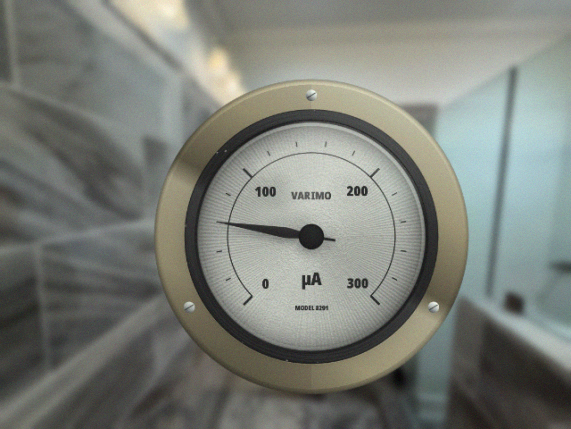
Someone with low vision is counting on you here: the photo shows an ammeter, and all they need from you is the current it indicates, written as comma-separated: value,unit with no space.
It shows 60,µA
